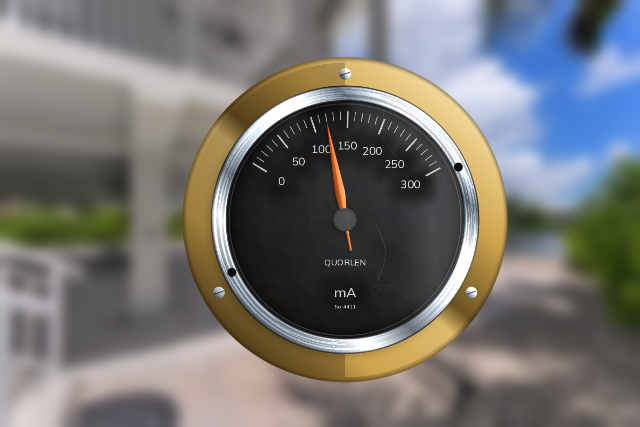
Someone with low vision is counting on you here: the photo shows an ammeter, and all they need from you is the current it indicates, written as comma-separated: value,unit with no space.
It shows 120,mA
